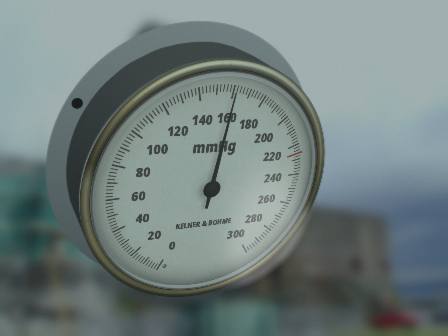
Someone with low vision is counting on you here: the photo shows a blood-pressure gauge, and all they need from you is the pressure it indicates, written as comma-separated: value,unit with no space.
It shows 160,mmHg
